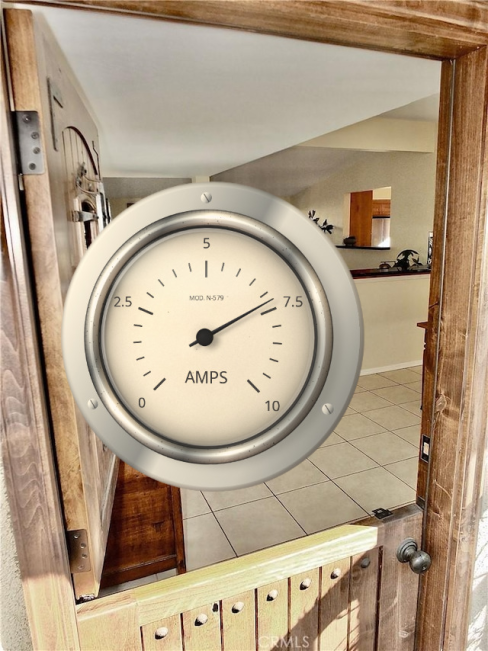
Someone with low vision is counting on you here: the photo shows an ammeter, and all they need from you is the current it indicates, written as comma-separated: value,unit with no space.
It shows 7.25,A
